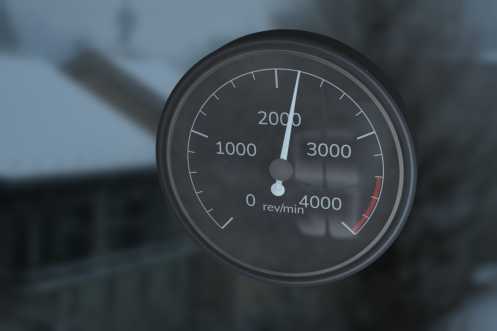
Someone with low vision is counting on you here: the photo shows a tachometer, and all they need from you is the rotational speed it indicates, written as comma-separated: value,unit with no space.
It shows 2200,rpm
